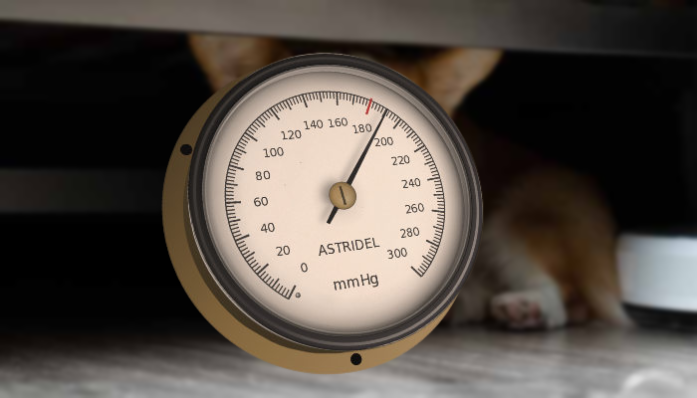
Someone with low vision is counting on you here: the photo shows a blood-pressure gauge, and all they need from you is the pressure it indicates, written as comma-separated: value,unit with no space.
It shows 190,mmHg
